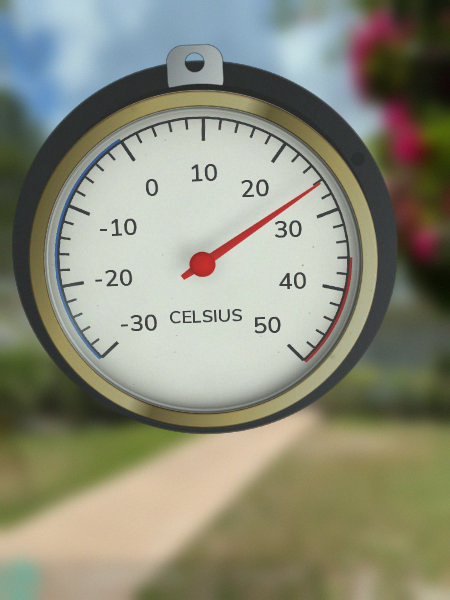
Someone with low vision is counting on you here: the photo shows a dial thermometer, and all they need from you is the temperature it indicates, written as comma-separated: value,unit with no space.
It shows 26,°C
